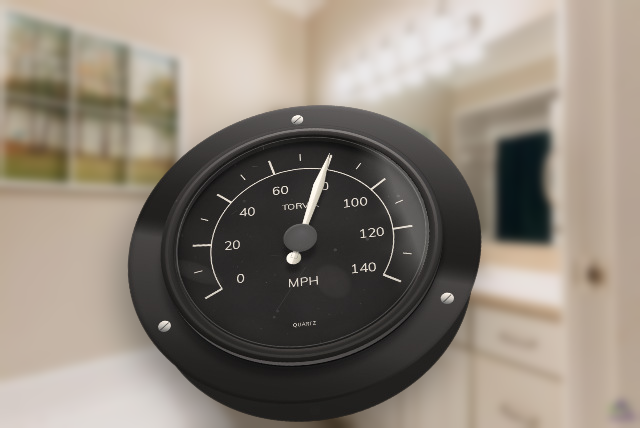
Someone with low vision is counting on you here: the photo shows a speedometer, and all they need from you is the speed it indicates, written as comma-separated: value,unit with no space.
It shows 80,mph
